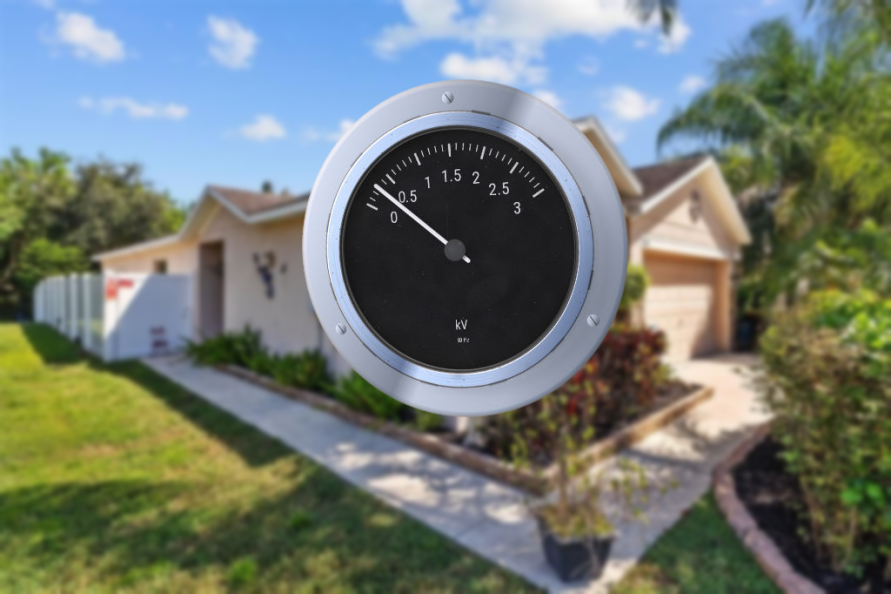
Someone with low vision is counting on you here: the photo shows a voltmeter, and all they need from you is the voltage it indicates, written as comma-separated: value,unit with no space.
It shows 0.3,kV
